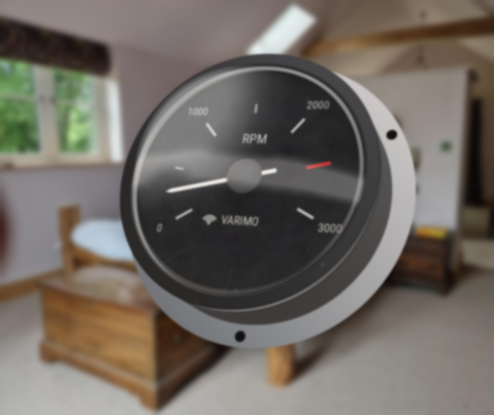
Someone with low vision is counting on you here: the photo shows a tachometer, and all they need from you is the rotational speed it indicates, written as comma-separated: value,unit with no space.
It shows 250,rpm
